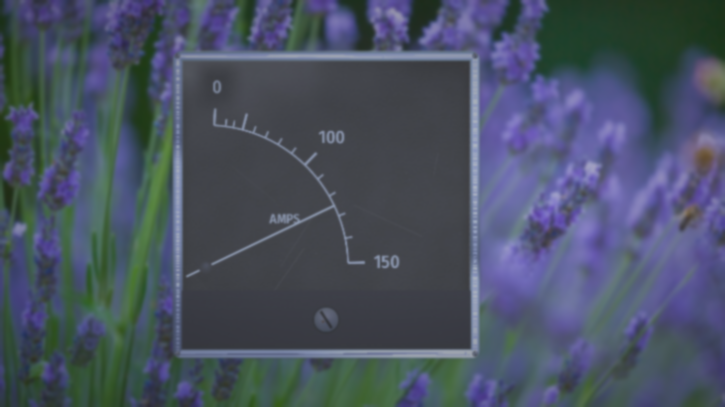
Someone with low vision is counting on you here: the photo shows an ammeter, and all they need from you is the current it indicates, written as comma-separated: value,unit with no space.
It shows 125,A
